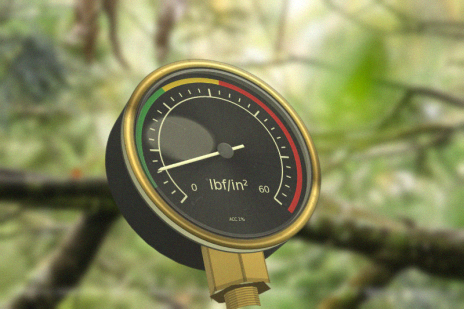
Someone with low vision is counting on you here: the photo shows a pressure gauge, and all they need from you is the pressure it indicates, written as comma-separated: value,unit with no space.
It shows 6,psi
